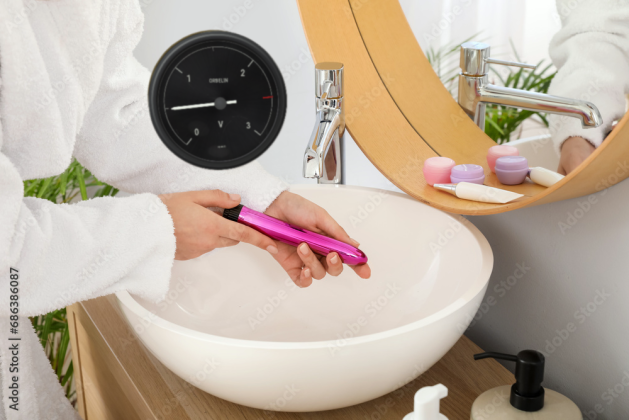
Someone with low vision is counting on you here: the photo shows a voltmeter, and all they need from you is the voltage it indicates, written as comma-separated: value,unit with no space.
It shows 0.5,V
